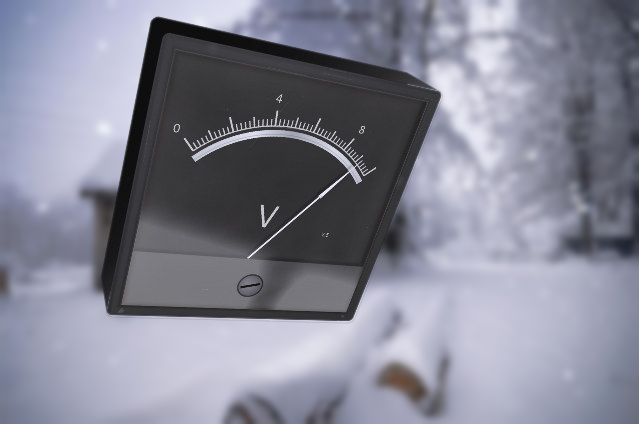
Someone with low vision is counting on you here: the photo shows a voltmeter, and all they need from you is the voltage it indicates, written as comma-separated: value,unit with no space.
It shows 9,V
